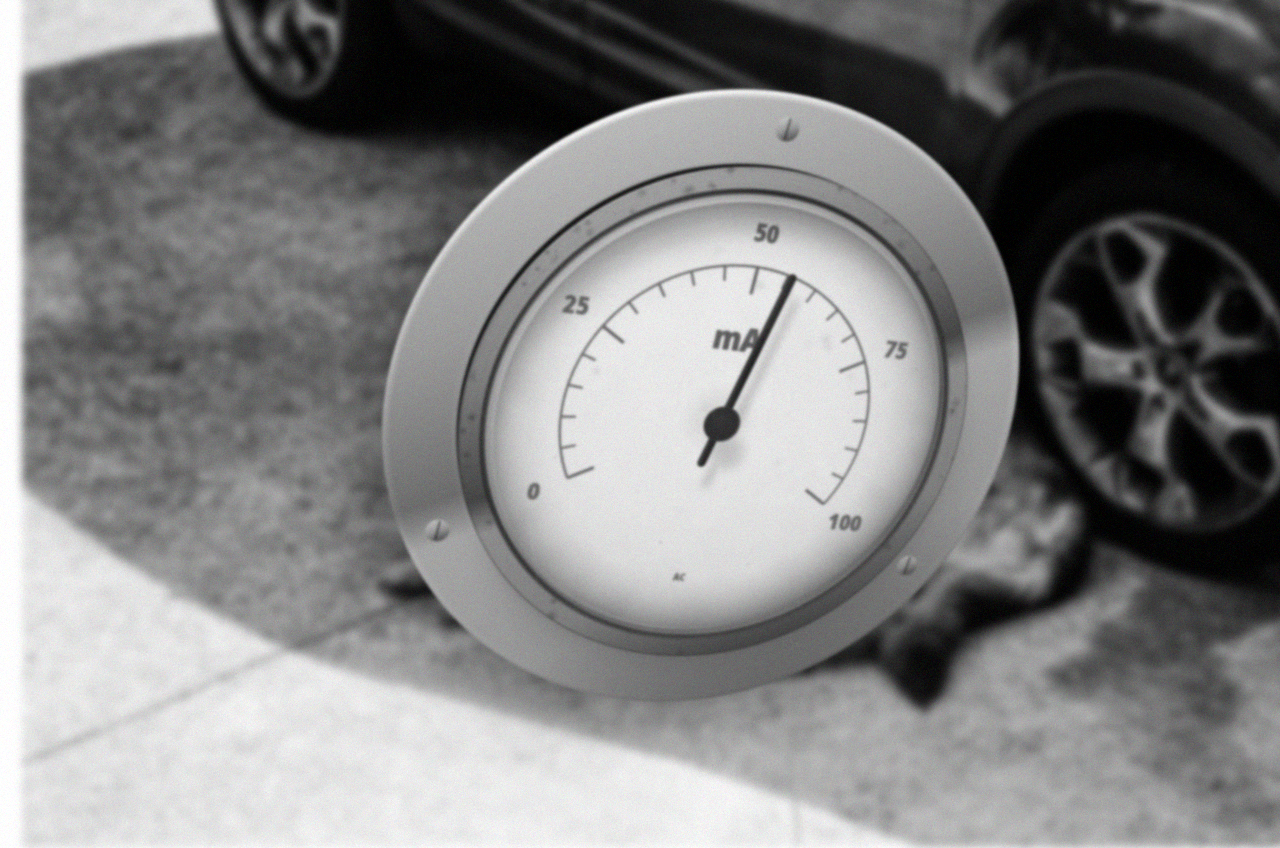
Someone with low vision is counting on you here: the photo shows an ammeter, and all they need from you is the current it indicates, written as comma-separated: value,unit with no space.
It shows 55,mA
